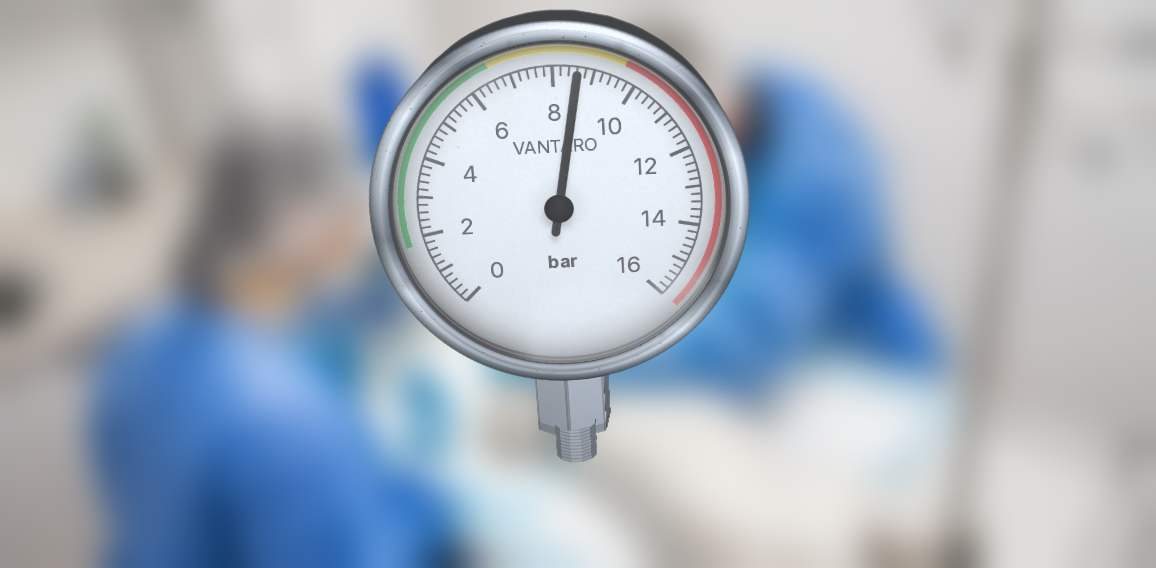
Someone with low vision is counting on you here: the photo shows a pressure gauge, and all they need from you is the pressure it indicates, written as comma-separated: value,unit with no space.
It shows 8.6,bar
